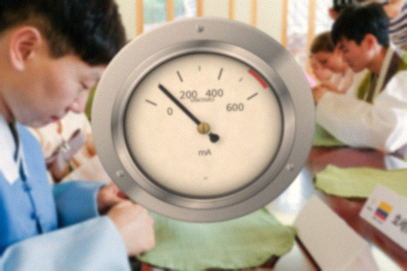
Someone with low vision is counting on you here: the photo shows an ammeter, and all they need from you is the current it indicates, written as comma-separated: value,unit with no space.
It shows 100,mA
